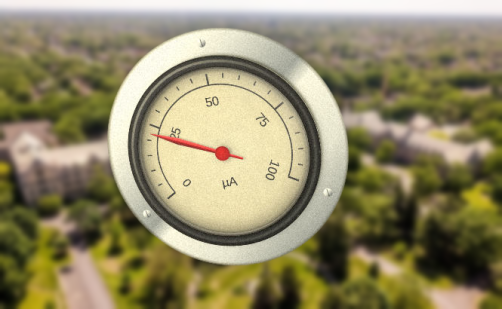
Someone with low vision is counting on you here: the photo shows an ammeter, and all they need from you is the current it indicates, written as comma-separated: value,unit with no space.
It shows 22.5,µA
